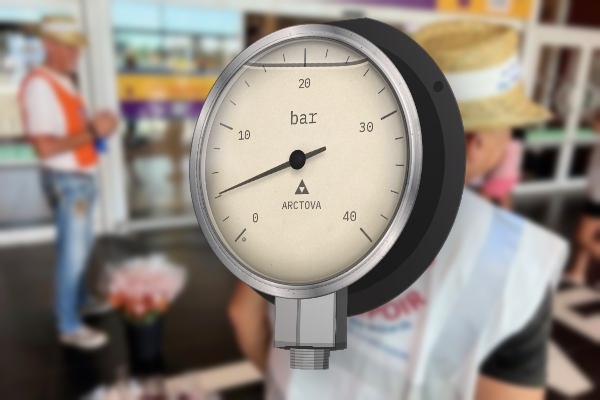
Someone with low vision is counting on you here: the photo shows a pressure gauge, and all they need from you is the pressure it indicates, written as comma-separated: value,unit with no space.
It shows 4,bar
